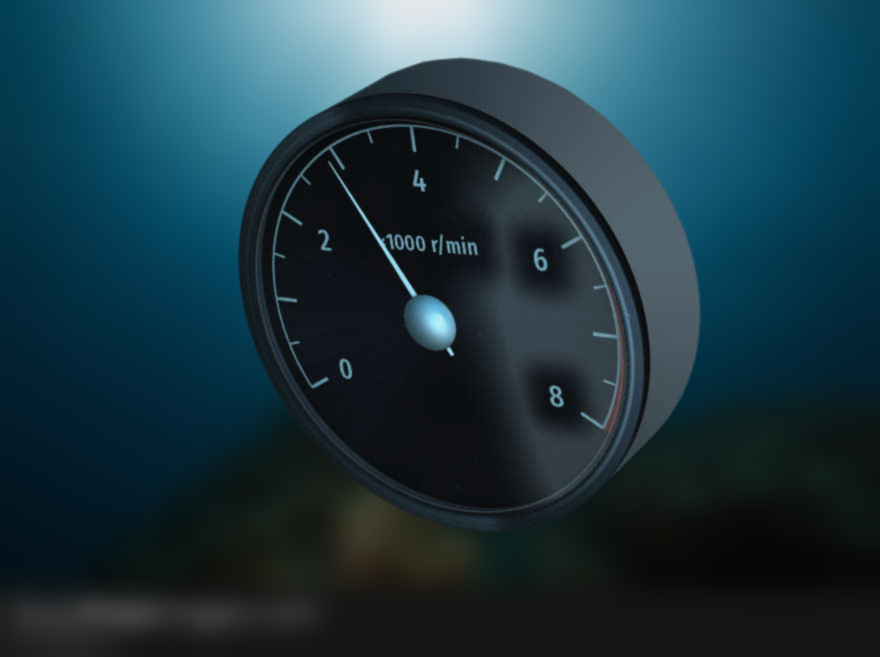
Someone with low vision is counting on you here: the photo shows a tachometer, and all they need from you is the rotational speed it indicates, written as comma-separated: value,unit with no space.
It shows 3000,rpm
